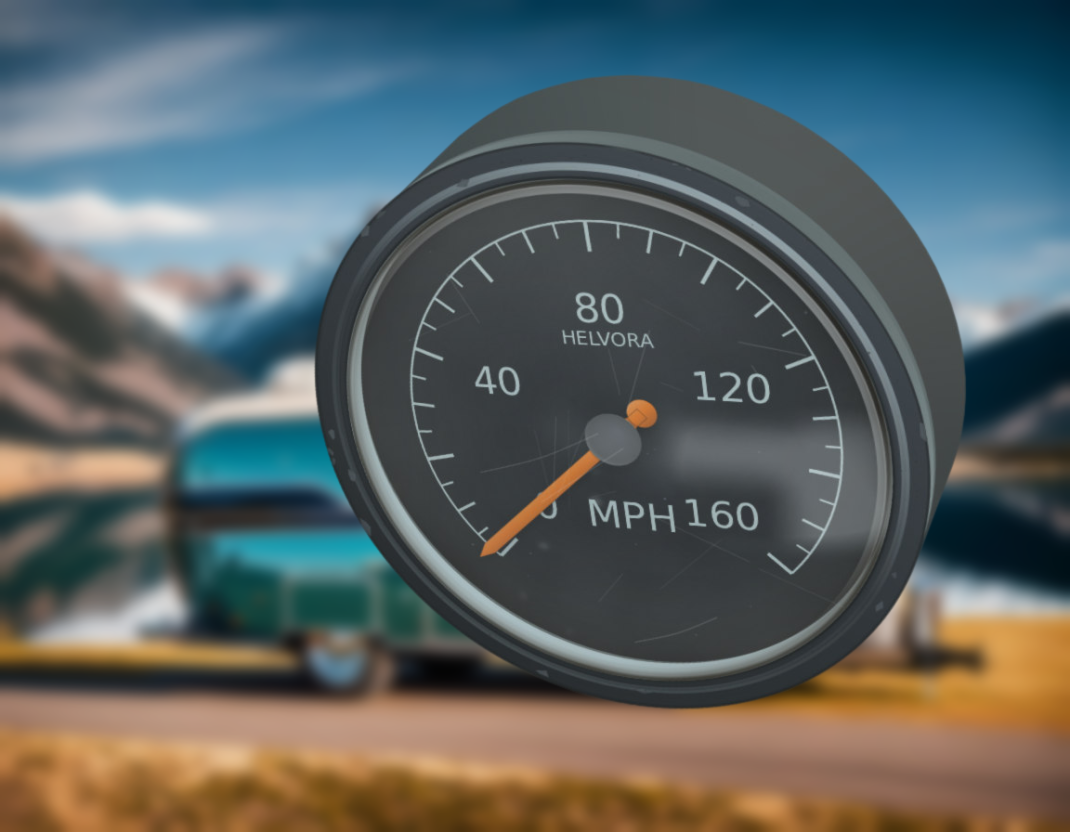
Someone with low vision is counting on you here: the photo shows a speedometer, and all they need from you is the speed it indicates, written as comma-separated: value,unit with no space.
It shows 2.5,mph
